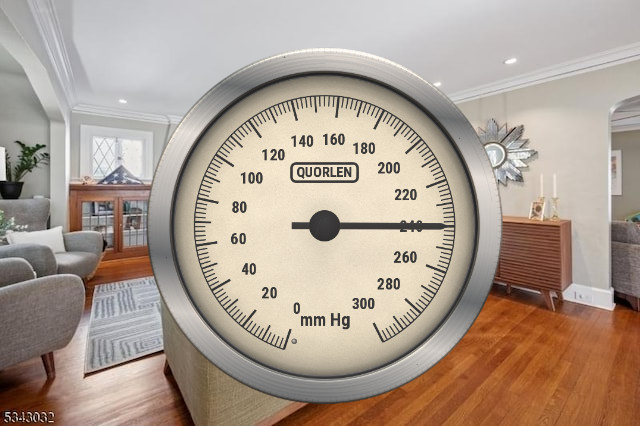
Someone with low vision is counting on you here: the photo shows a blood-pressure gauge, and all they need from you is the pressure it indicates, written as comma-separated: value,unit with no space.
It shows 240,mmHg
